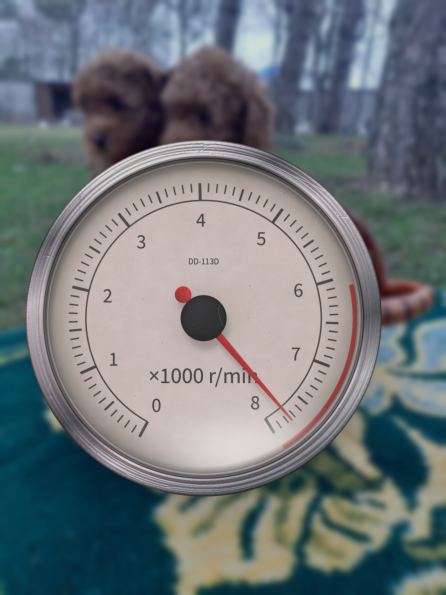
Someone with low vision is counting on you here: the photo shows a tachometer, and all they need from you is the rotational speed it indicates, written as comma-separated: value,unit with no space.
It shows 7750,rpm
